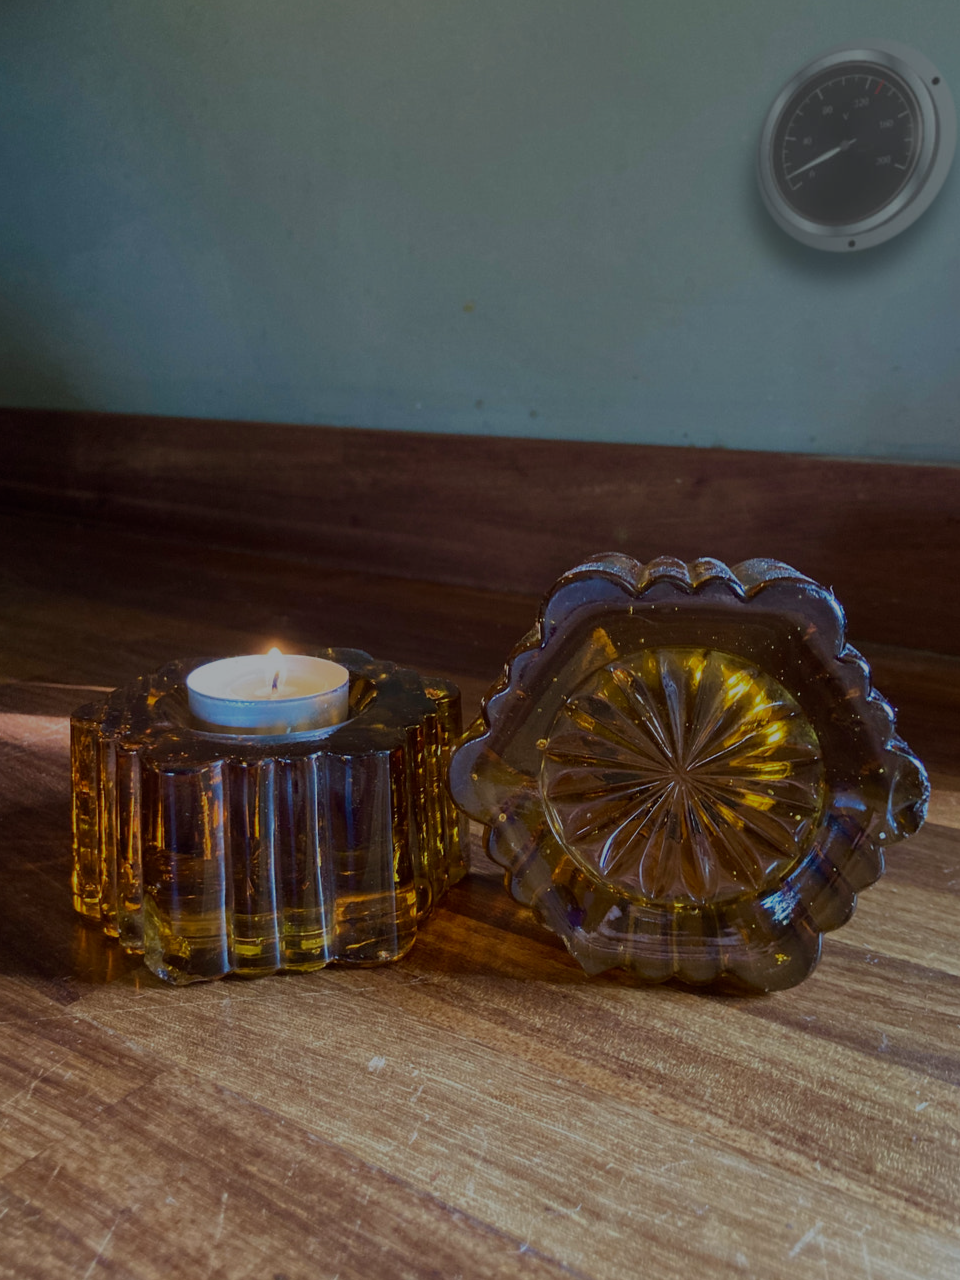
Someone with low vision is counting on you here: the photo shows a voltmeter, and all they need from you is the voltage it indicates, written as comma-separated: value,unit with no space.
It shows 10,V
